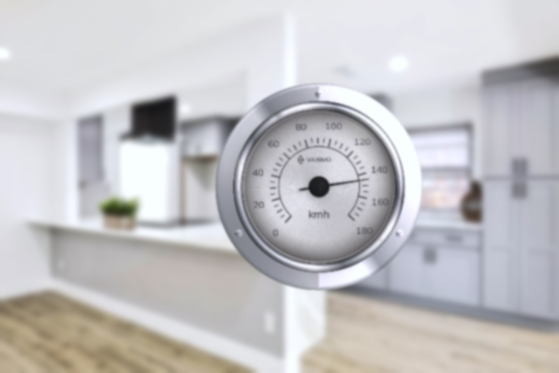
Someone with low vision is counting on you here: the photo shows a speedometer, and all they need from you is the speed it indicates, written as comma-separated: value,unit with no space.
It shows 145,km/h
